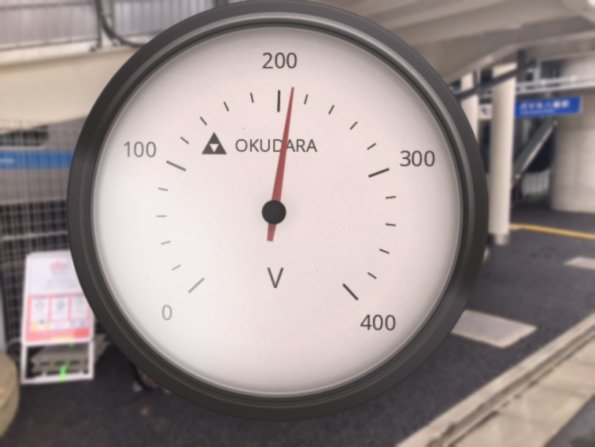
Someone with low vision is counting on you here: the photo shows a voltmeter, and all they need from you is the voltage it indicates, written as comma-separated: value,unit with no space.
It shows 210,V
